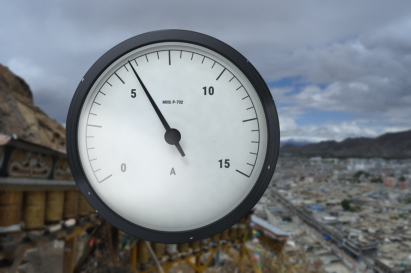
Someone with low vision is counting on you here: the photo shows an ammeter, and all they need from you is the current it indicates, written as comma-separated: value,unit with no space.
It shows 5.75,A
